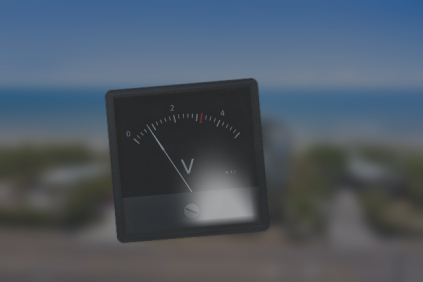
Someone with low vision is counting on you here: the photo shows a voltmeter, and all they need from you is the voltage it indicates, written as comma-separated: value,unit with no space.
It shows 0.8,V
